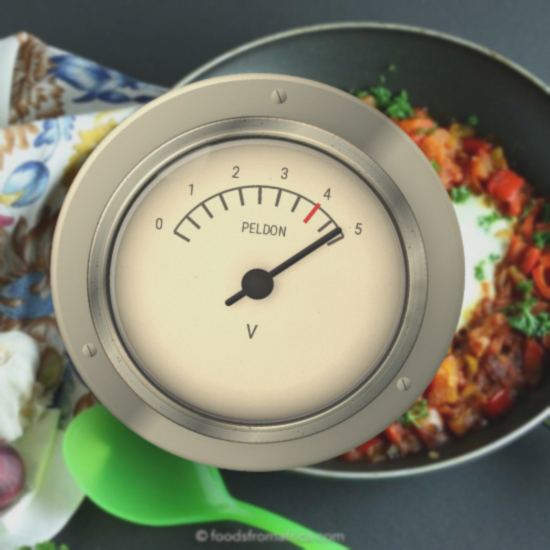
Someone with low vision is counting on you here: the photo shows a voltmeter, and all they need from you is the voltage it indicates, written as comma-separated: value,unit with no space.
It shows 4.75,V
